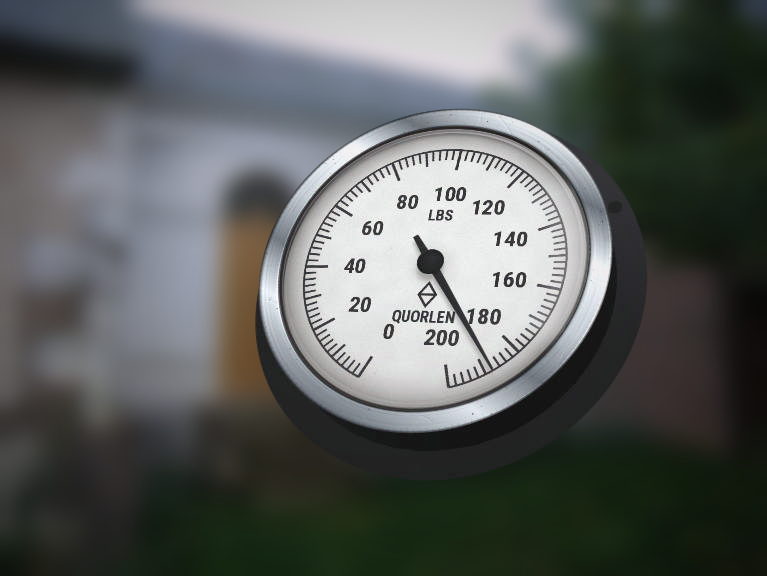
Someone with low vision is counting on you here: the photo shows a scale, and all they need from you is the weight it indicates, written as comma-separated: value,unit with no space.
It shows 188,lb
